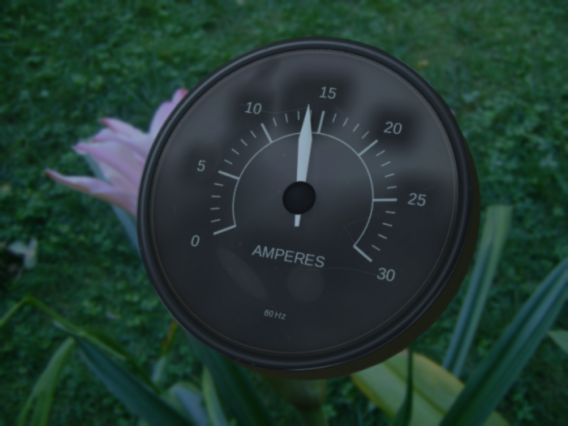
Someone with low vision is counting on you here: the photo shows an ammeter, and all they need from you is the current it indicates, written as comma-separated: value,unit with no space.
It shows 14,A
